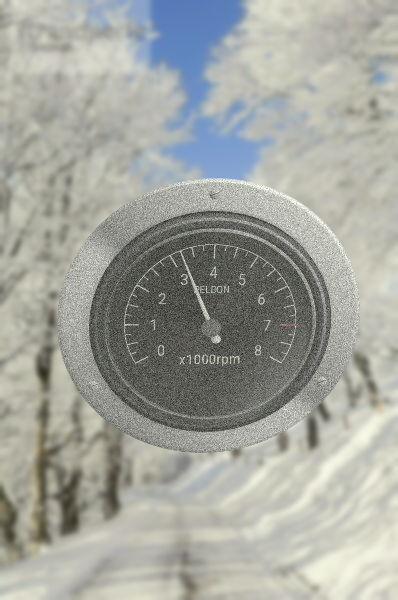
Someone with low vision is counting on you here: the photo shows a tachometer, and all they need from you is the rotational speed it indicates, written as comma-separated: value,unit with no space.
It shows 3250,rpm
